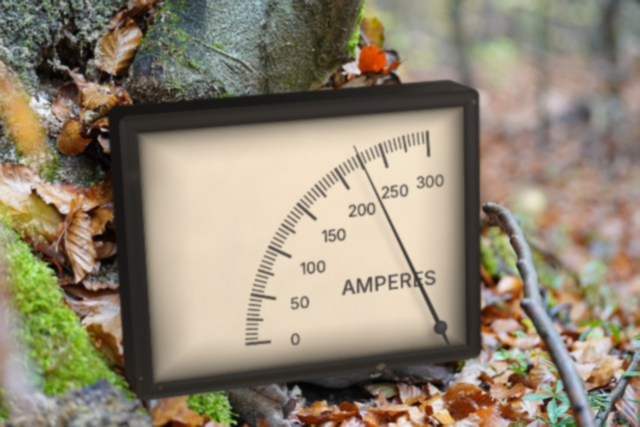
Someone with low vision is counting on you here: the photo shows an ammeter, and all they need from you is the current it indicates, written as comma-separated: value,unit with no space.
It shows 225,A
